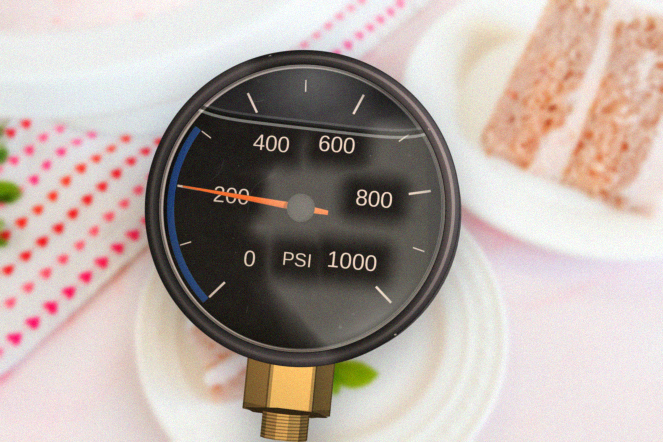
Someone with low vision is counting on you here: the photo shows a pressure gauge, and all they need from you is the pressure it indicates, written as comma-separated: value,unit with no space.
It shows 200,psi
